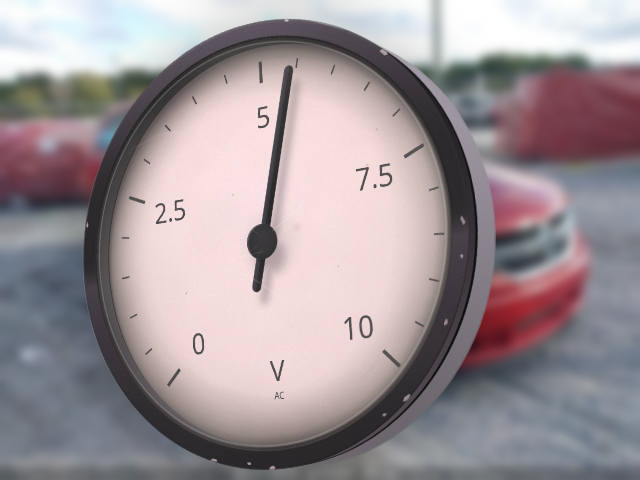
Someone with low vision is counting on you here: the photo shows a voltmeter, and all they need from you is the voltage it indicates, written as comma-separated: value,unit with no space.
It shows 5.5,V
